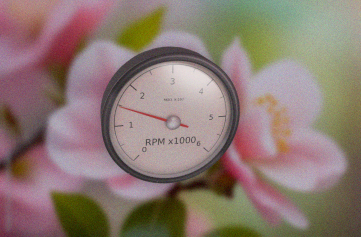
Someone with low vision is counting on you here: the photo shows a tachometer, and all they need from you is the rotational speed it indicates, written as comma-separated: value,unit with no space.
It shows 1500,rpm
